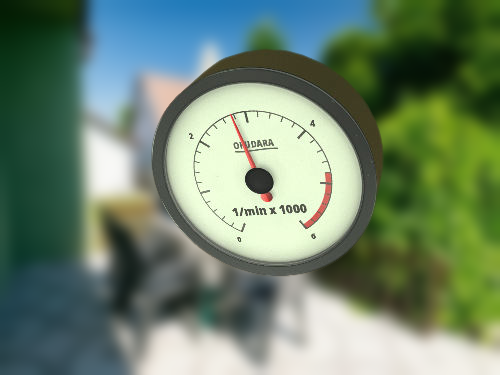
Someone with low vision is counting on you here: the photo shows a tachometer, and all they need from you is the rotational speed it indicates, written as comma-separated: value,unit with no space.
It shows 2800,rpm
